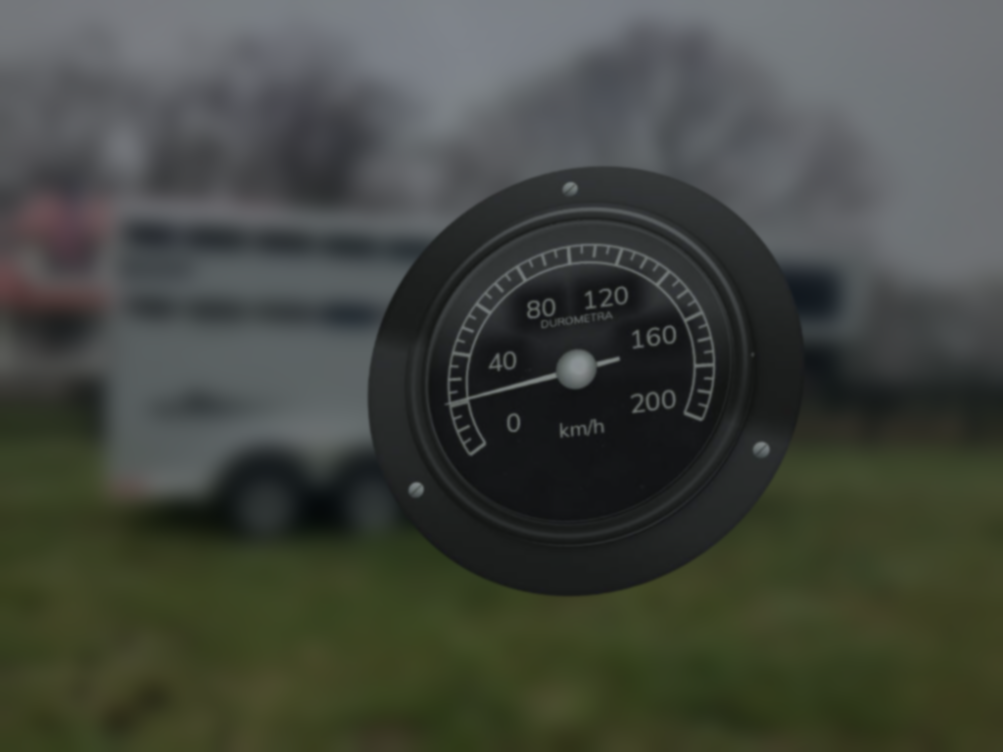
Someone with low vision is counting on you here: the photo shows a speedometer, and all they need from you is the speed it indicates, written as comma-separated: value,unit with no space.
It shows 20,km/h
